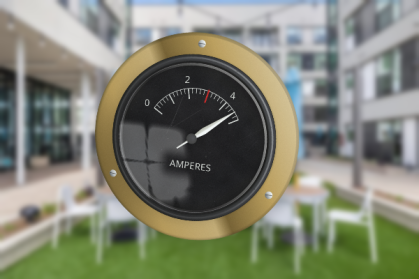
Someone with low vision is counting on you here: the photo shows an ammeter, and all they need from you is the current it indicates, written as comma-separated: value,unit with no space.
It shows 4.6,A
